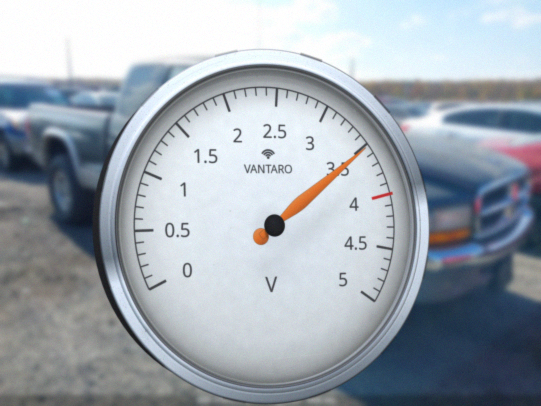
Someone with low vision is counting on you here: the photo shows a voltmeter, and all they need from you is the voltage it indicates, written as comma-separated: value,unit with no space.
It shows 3.5,V
